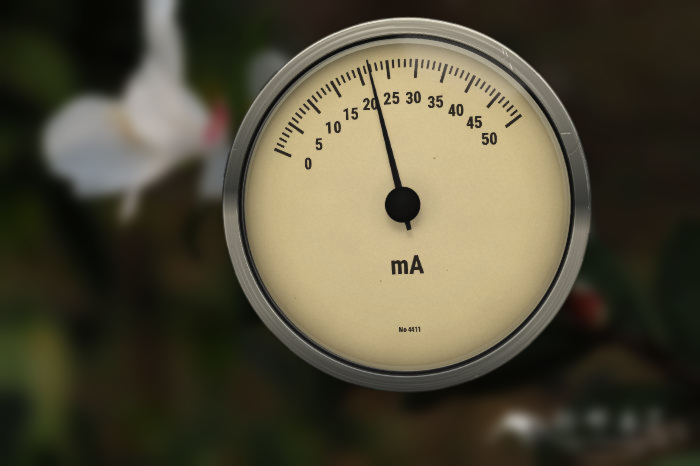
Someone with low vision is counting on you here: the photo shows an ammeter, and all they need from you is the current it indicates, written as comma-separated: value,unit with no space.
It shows 22,mA
